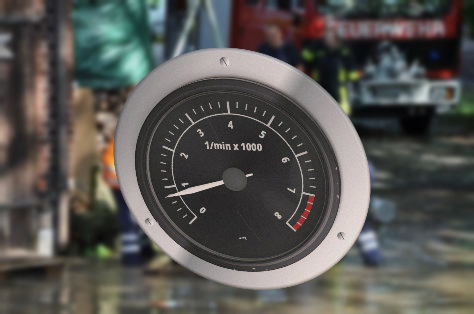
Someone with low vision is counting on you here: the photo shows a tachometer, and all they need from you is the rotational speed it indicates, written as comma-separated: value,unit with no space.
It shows 800,rpm
